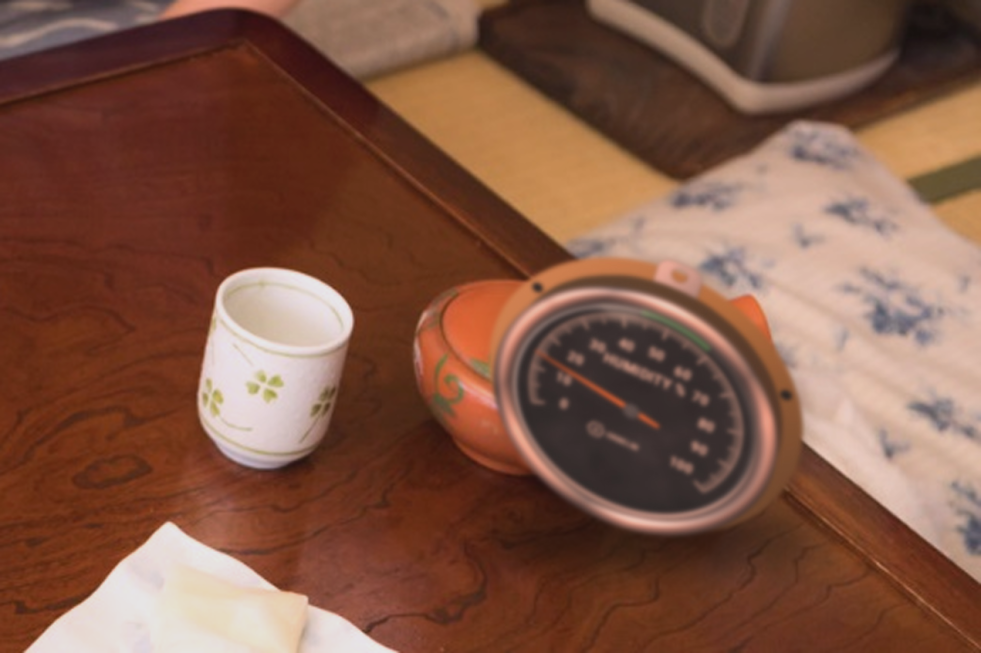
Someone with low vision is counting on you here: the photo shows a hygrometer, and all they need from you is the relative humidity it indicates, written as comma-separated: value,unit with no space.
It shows 15,%
